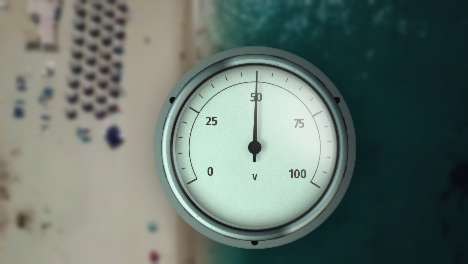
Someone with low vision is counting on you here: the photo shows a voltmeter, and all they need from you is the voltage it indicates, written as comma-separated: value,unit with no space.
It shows 50,V
